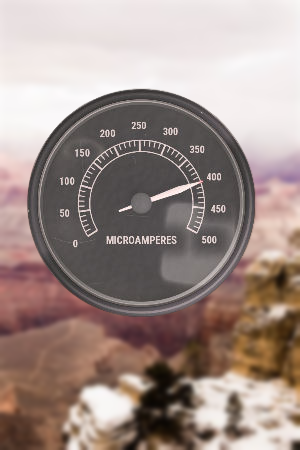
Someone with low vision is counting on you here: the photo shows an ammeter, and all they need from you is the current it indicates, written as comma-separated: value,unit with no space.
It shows 400,µA
